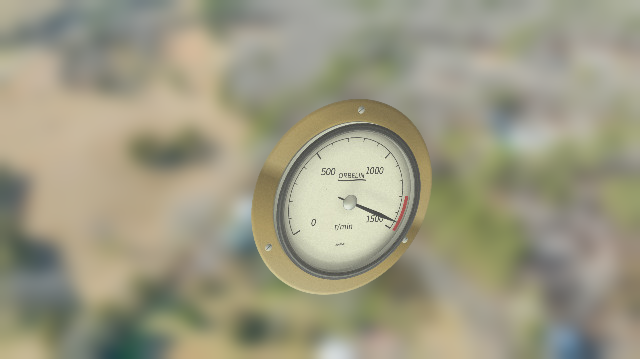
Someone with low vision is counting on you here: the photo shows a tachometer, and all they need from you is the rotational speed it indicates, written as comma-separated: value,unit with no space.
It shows 1450,rpm
